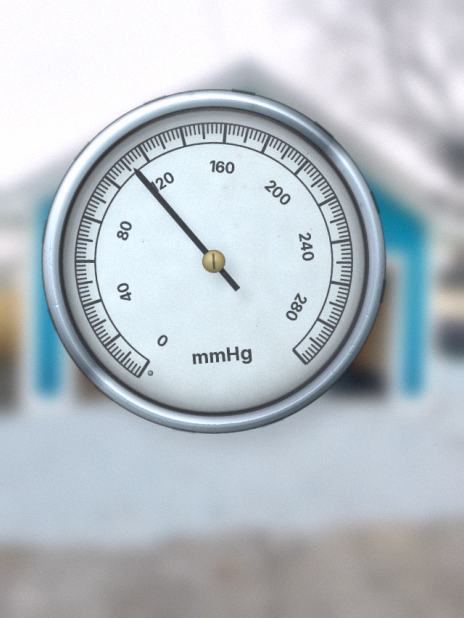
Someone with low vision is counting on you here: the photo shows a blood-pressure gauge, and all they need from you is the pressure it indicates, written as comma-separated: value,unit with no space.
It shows 112,mmHg
